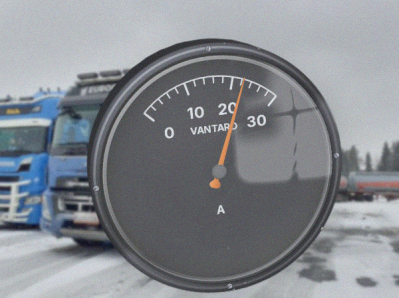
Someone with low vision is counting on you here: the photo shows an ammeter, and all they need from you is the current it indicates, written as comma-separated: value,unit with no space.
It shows 22,A
